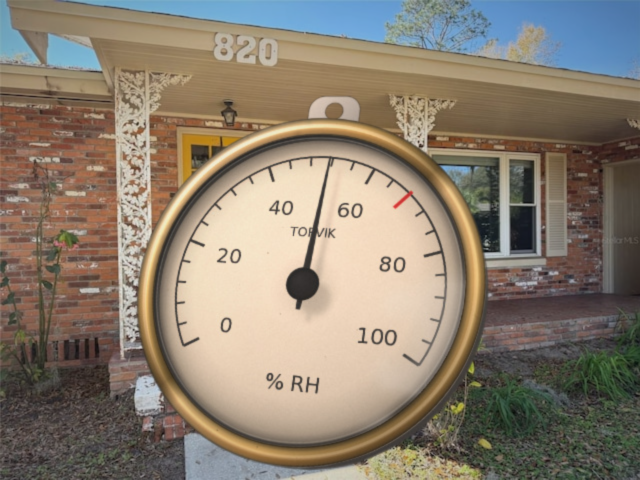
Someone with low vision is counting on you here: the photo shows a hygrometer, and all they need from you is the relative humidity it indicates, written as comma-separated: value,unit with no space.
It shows 52,%
